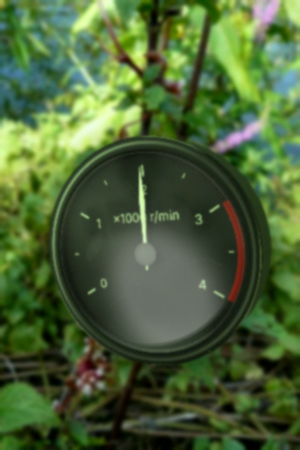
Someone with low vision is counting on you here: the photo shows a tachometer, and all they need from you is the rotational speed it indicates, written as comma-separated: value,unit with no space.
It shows 2000,rpm
